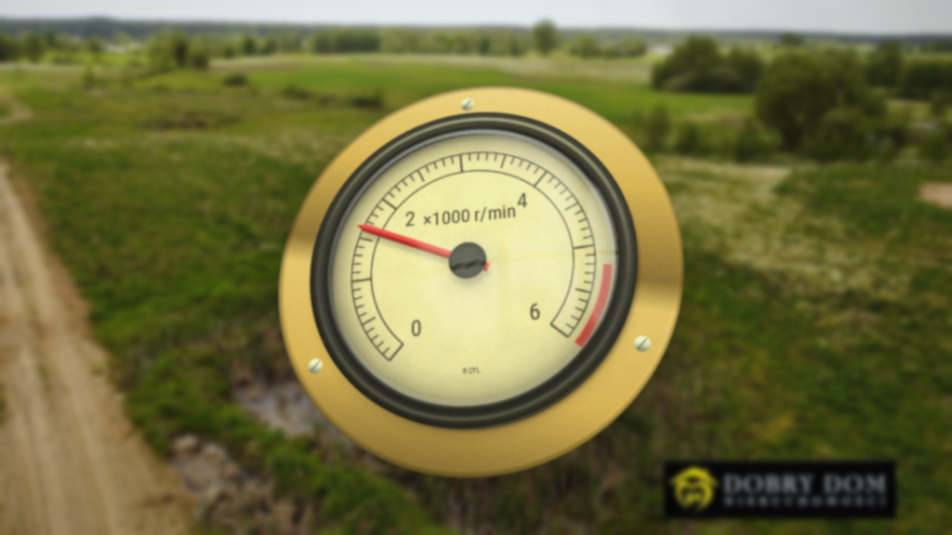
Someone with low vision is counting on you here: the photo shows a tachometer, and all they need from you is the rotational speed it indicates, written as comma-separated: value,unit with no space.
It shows 1600,rpm
